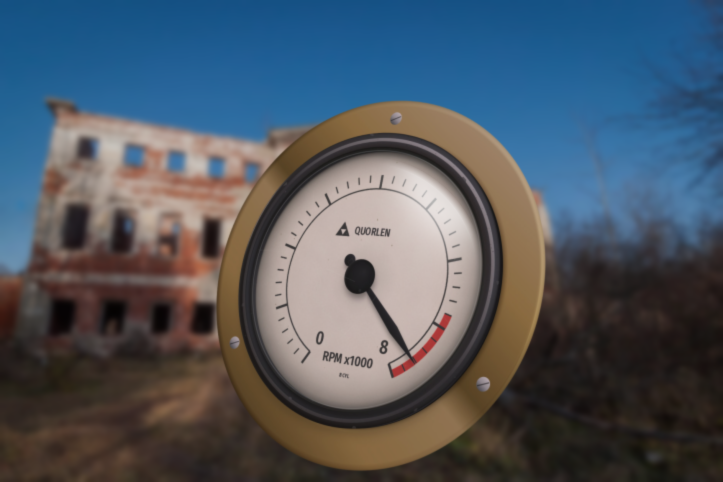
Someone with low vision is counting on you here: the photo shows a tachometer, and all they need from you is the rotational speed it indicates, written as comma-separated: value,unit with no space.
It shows 7600,rpm
